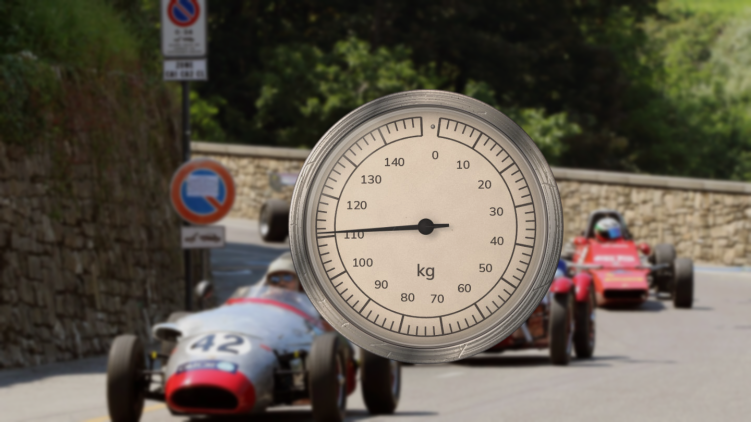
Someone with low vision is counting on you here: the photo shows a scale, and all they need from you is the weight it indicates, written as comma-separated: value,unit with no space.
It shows 111,kg
